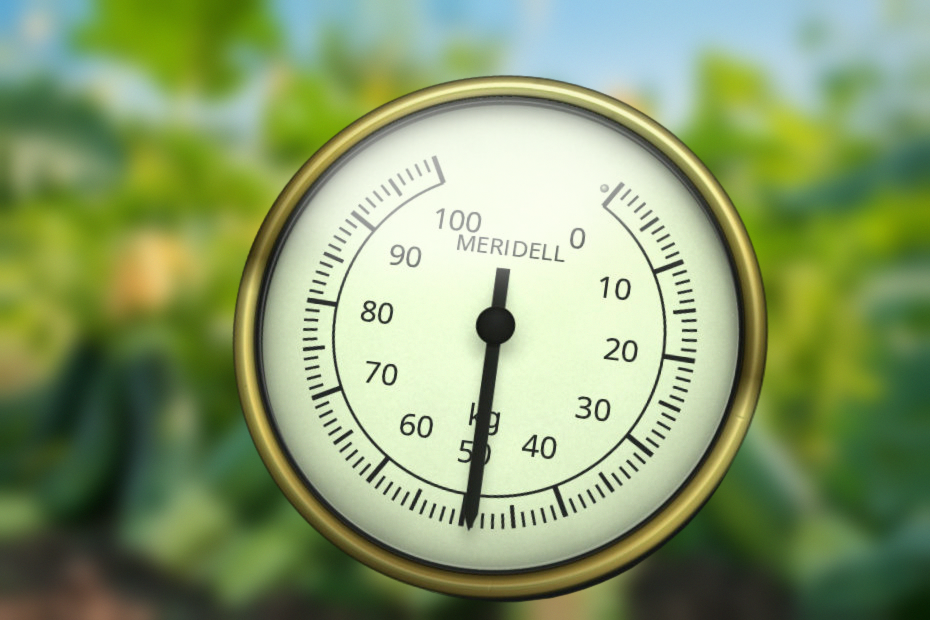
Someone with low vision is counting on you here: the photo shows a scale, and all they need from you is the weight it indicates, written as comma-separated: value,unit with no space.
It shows 49,kg
